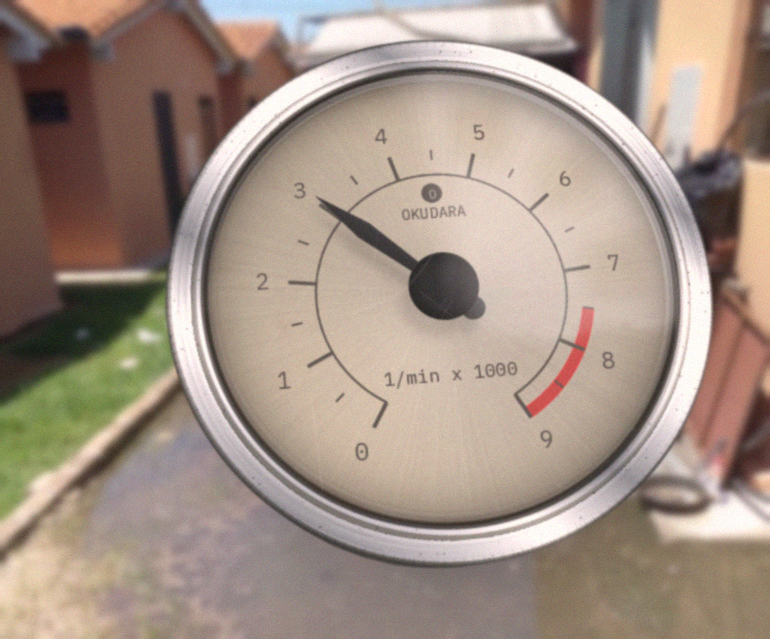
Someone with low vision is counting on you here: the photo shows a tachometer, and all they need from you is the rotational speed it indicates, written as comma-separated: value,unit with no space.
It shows 3000,rpm
